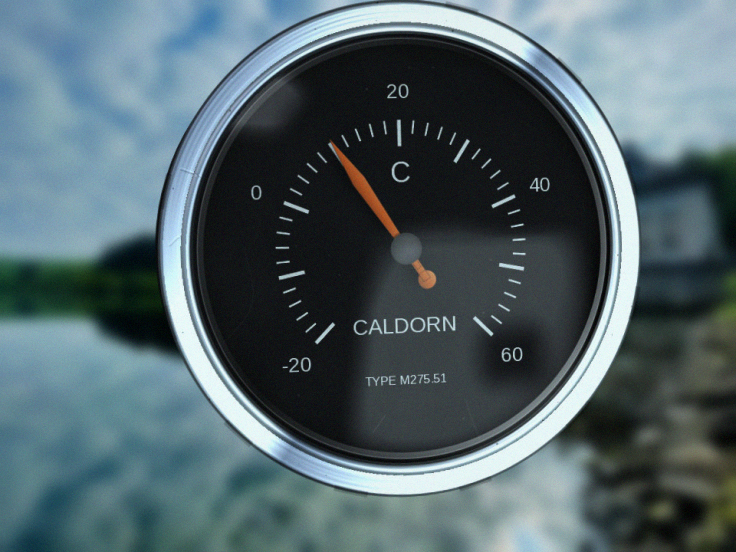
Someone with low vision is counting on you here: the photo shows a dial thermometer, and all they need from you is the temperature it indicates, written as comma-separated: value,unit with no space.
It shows 10,°C
